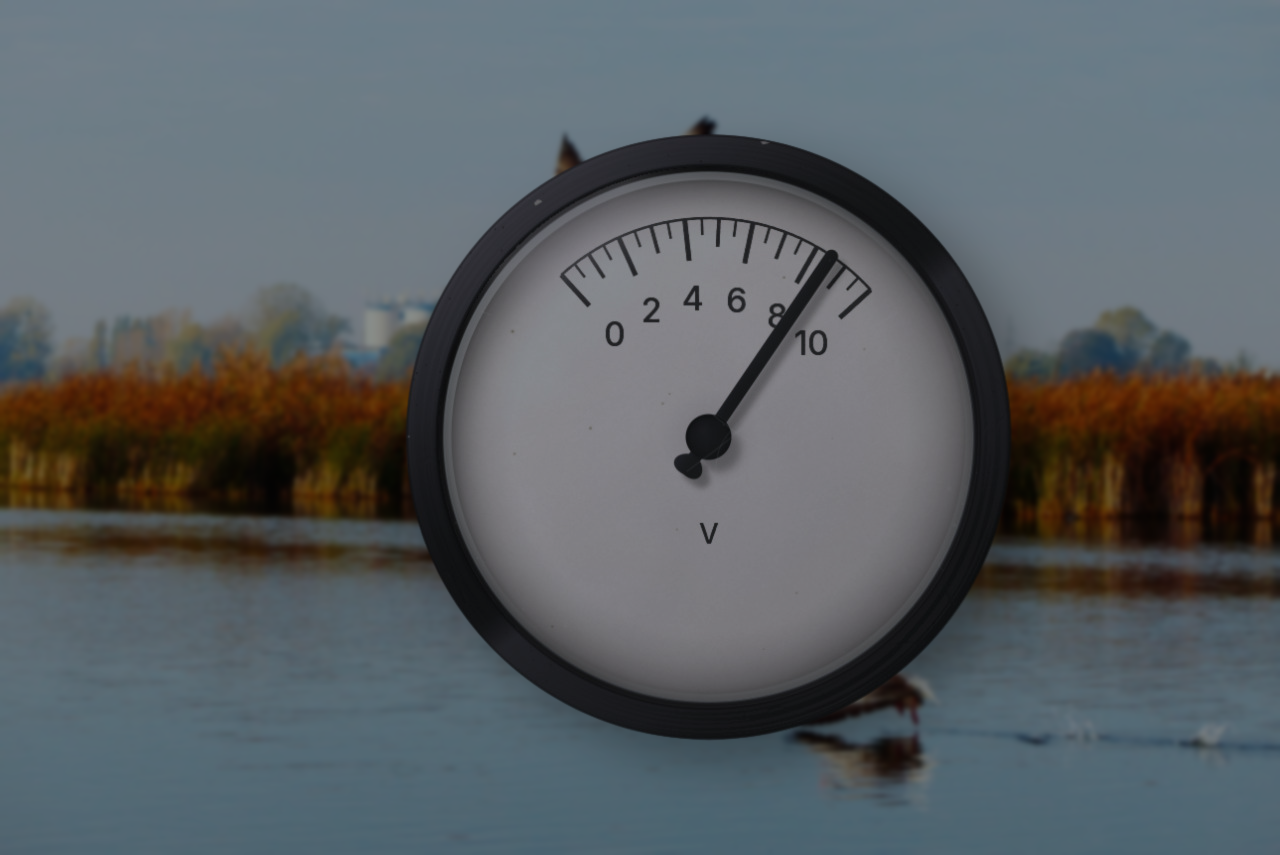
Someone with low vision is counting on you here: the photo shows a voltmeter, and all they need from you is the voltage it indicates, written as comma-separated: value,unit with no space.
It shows 8.5,V
